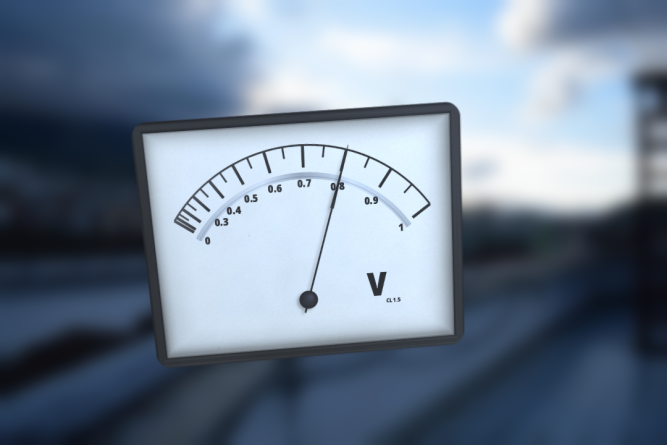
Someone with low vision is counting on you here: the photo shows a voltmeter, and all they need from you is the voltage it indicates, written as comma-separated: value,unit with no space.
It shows 0.8,V
